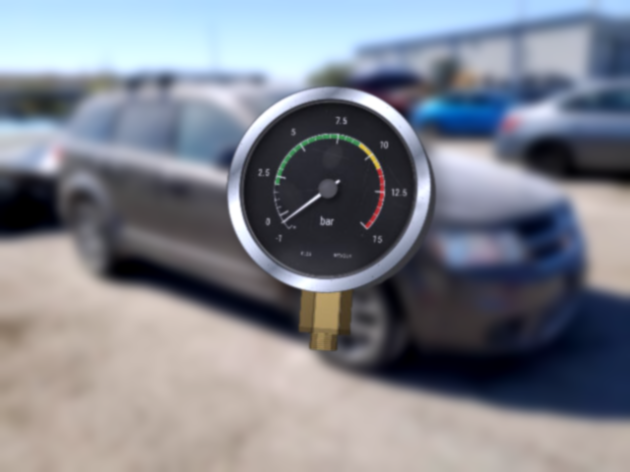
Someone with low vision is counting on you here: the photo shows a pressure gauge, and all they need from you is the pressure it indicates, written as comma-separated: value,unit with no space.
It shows -0.5,bar
